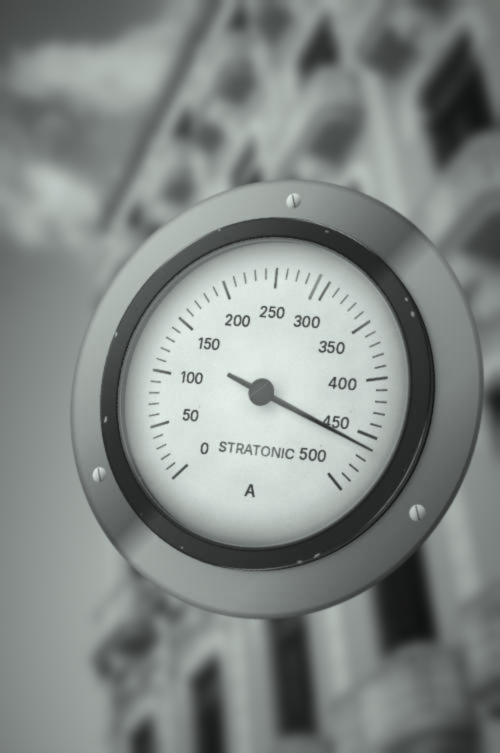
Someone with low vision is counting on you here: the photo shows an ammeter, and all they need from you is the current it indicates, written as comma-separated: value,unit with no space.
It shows 460,A
